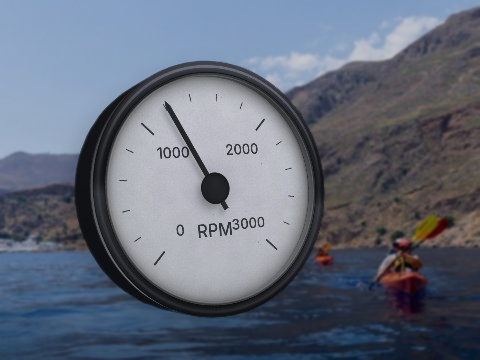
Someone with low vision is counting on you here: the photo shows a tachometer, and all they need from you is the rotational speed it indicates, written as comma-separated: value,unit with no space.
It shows 1200,rpm
